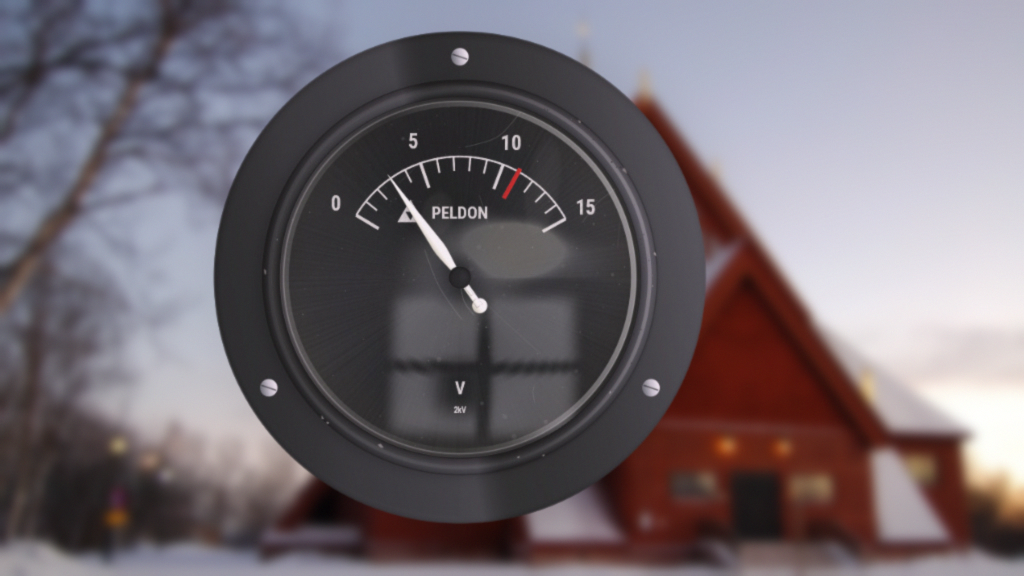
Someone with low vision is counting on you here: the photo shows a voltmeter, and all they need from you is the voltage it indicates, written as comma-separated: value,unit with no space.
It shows 3,V
